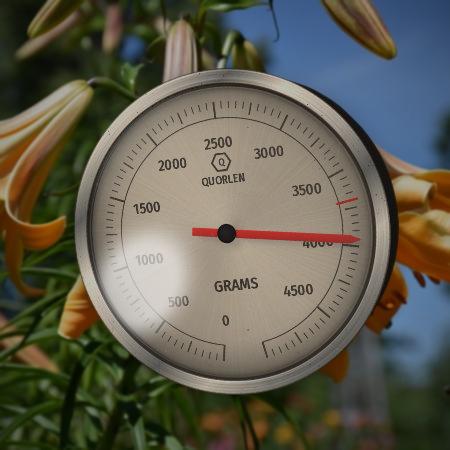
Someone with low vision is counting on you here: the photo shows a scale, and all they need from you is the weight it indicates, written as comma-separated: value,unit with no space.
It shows 3950,g
